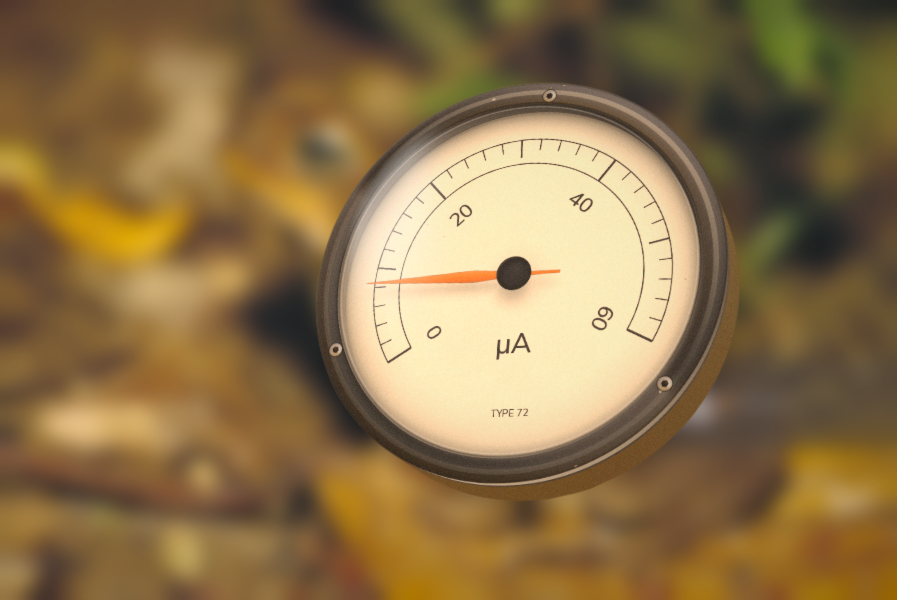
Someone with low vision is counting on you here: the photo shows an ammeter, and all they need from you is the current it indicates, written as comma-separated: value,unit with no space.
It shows 8,µA
